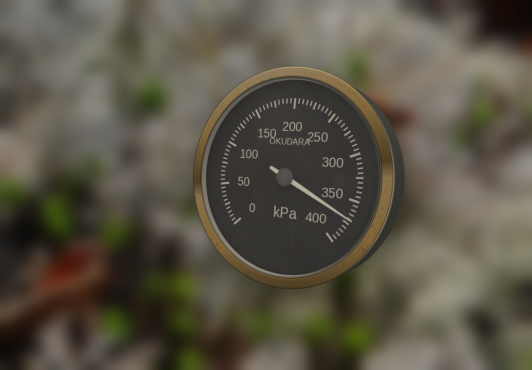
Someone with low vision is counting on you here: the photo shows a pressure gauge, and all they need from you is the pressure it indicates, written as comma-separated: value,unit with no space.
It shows 370,kPa
